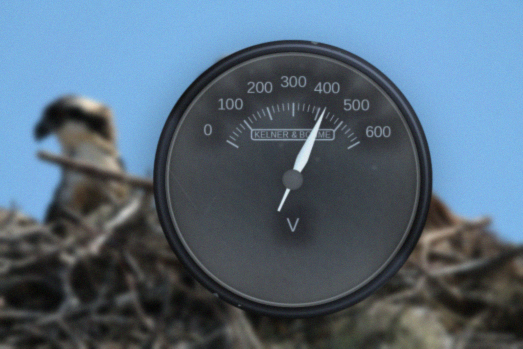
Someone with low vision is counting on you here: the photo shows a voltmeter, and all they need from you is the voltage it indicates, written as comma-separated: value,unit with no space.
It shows 420,V
